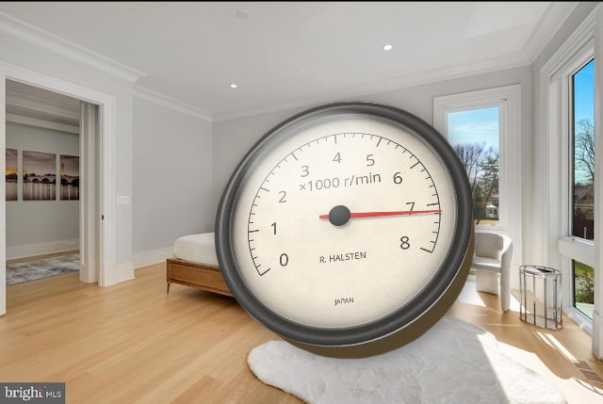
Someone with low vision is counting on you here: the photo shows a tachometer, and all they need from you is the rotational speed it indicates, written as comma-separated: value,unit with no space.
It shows 7200,rpm
